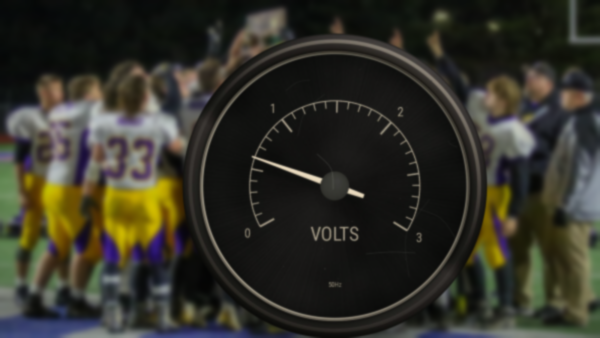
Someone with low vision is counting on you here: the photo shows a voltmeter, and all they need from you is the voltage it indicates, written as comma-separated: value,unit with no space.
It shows 0.6,V
